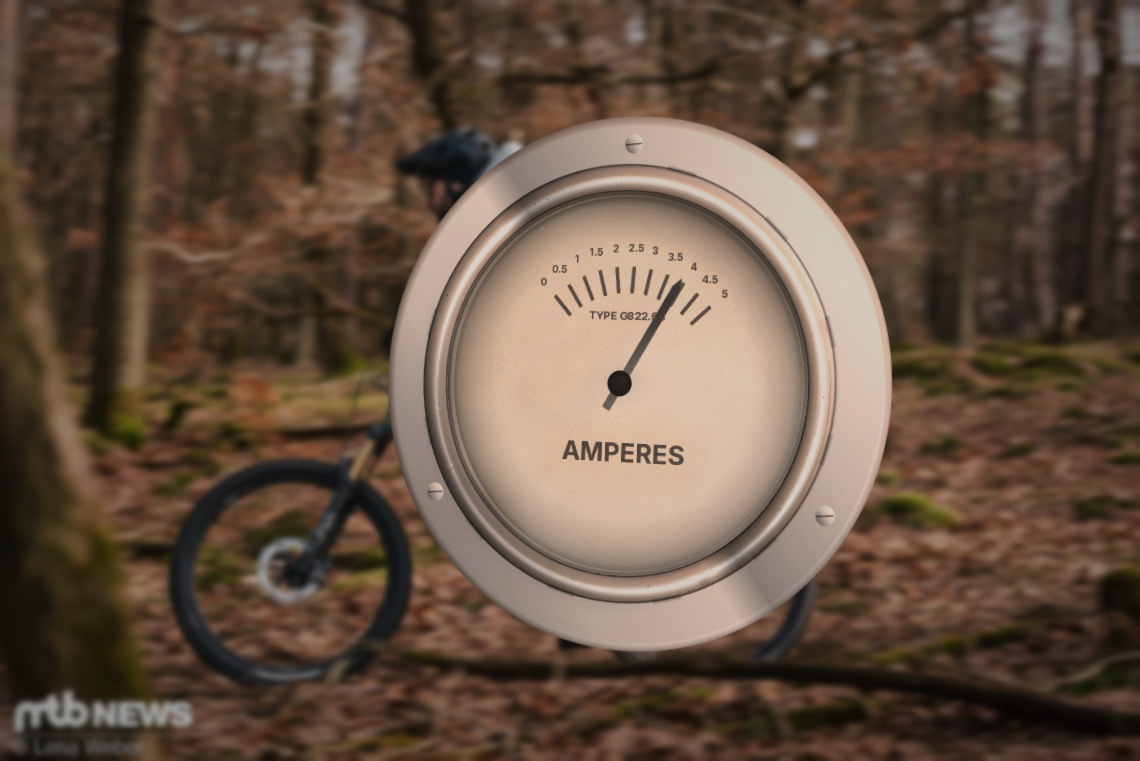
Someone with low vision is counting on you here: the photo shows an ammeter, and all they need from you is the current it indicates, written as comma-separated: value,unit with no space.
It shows 4,A
